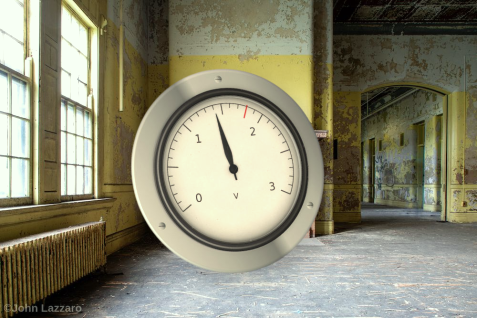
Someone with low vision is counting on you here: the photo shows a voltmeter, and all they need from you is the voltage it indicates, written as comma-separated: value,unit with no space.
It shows 1.4,V
